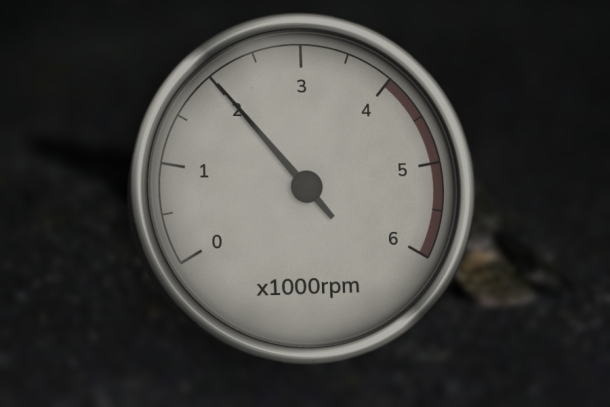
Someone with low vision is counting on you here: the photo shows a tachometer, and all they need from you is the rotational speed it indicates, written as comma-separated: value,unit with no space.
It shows 2000,rpm
